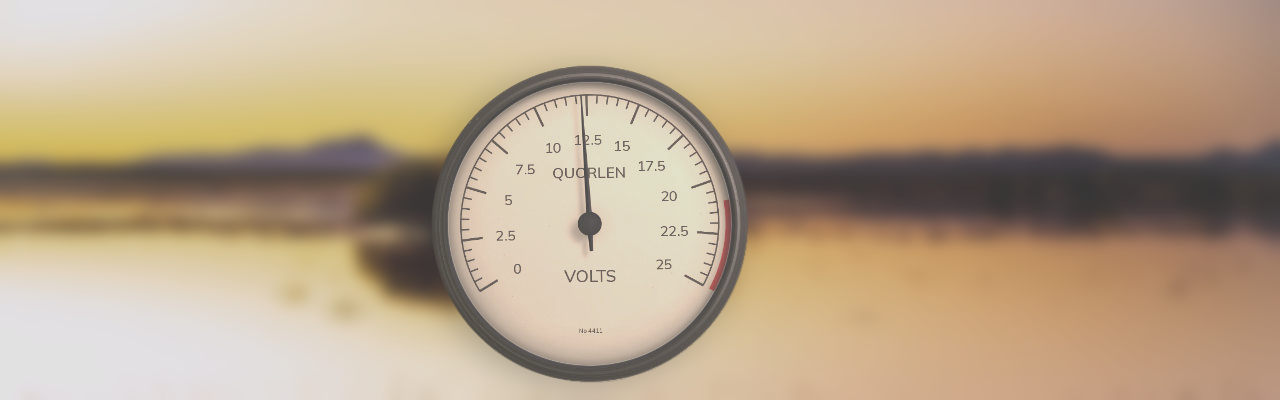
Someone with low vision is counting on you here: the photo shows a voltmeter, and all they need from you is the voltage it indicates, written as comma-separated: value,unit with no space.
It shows 12.25,V
